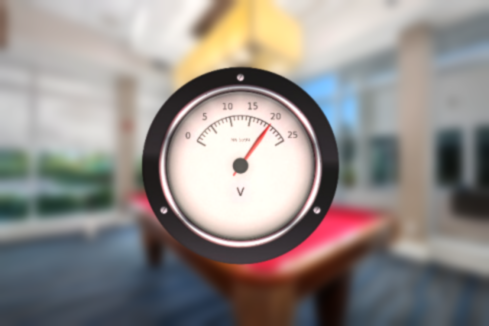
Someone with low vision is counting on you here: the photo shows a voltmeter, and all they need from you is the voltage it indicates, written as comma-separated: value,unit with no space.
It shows 20,V
